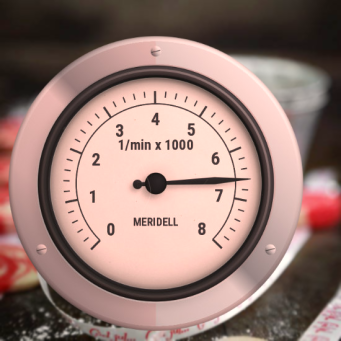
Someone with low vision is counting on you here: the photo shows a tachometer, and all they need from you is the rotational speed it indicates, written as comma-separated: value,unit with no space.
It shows 6600,rpm
